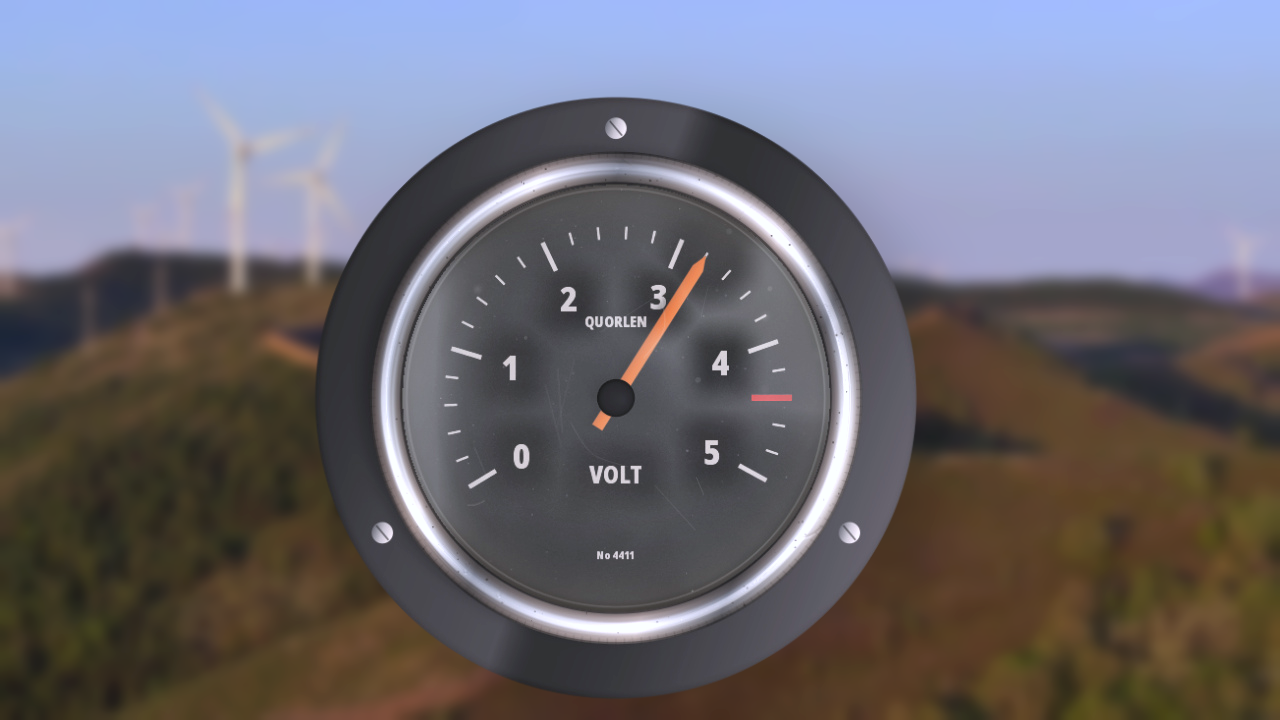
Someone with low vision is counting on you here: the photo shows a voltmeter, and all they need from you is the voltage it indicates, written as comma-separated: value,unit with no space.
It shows 3.2,V
